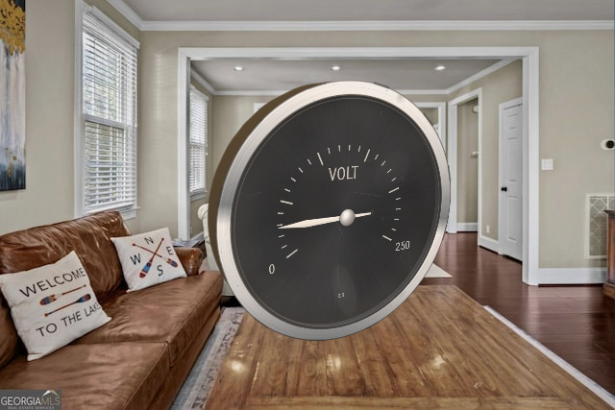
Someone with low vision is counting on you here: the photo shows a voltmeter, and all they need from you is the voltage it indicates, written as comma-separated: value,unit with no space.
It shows 30,V
